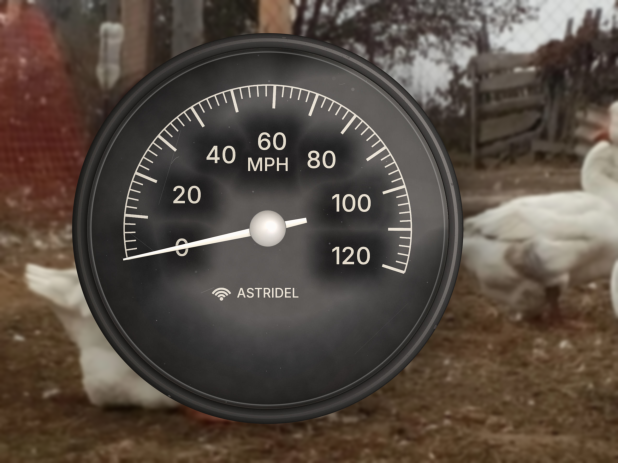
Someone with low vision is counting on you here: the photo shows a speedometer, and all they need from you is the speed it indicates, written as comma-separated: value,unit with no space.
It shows 0,mph
